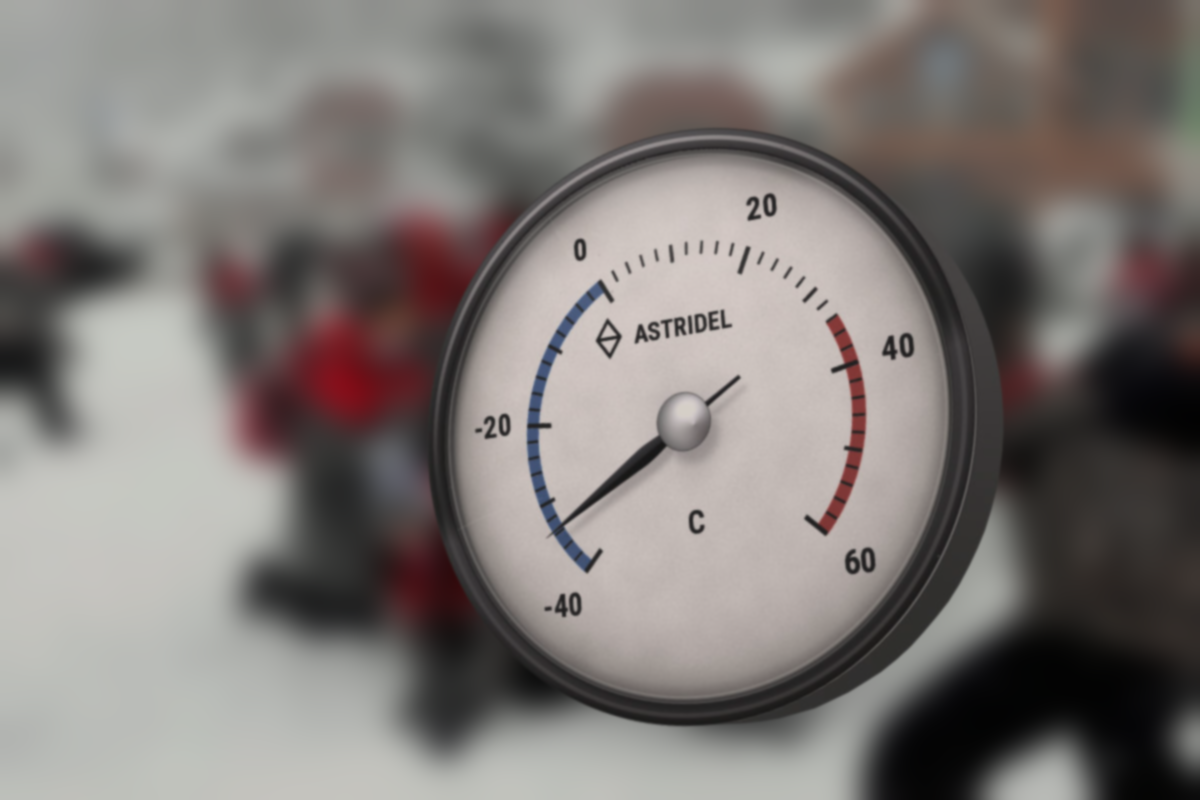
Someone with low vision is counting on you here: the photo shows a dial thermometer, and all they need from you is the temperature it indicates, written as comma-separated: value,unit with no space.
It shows -34,°C
